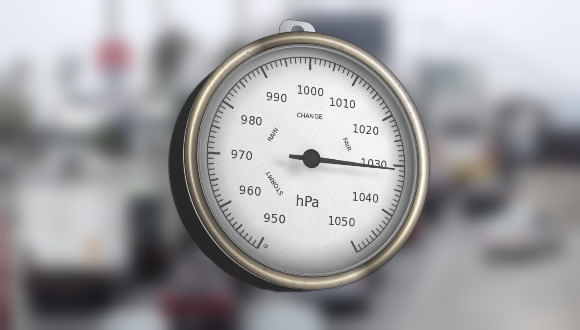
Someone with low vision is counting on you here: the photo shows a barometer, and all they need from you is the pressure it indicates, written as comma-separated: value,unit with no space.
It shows 1031,hPa
